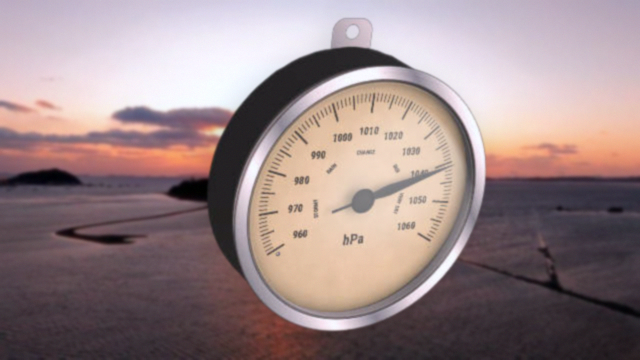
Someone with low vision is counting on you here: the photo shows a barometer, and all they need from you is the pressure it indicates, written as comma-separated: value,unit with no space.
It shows 1040,hPa
